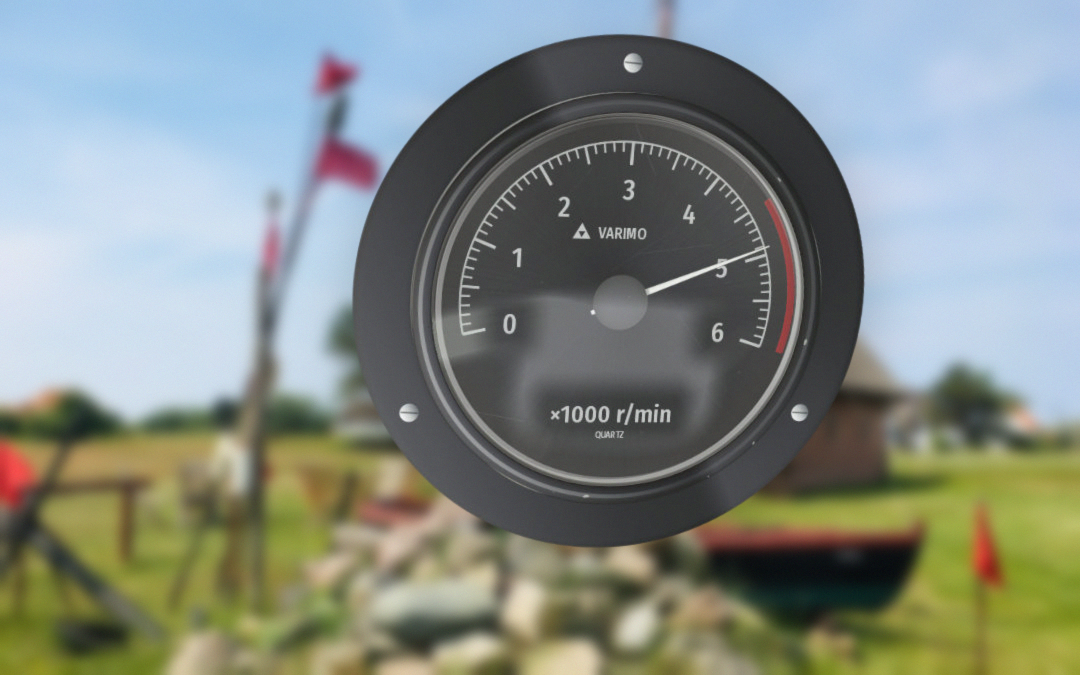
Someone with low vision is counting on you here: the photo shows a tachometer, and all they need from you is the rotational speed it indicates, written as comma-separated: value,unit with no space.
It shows 4900,rpm
